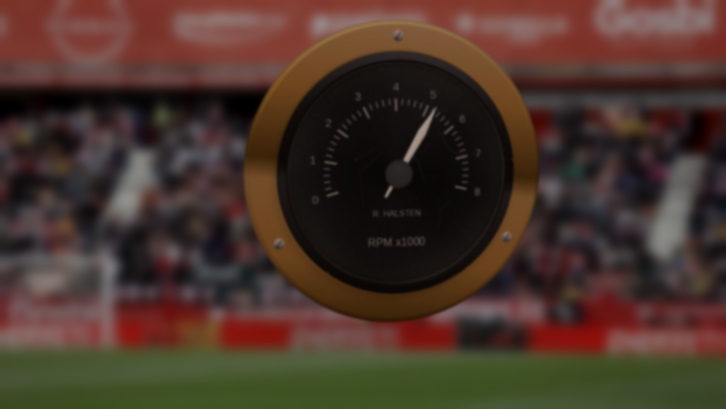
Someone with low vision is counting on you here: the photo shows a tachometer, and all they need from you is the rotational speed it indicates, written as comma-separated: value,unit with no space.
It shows 5200,rpm
